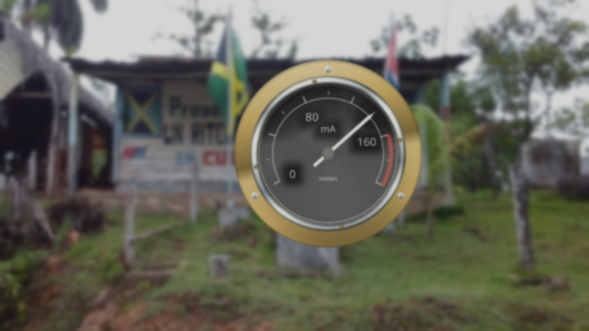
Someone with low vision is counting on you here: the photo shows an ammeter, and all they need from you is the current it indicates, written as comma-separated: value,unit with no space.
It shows 140,mA
